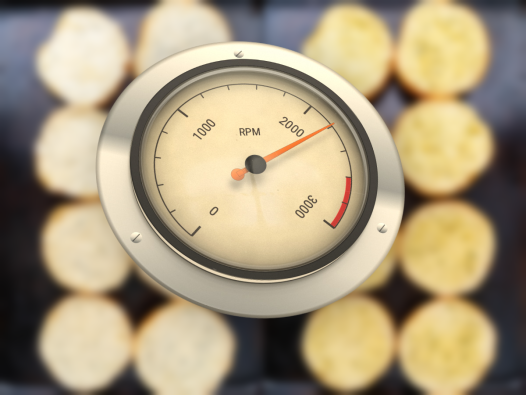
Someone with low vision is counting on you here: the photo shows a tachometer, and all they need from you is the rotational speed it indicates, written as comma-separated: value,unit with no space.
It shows 2200,rpm
